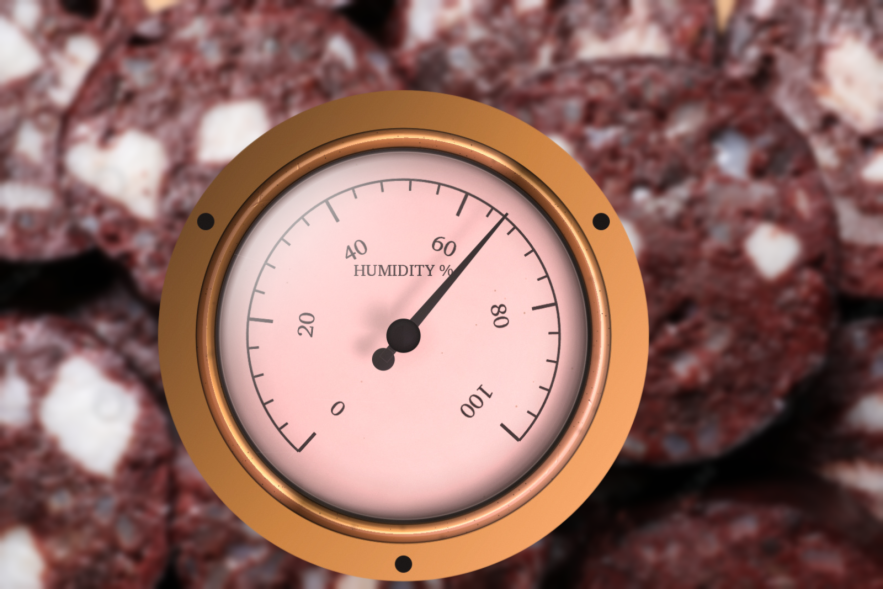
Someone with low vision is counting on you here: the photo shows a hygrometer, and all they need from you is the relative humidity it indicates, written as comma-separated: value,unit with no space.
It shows 66,%
